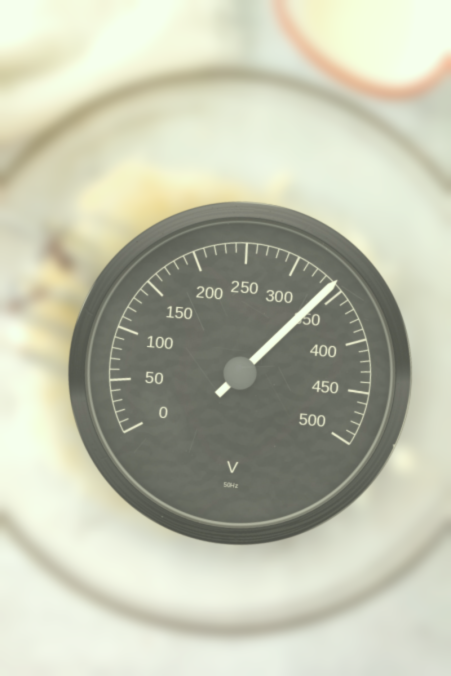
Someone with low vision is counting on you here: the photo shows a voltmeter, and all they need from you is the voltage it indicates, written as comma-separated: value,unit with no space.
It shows 340,V
